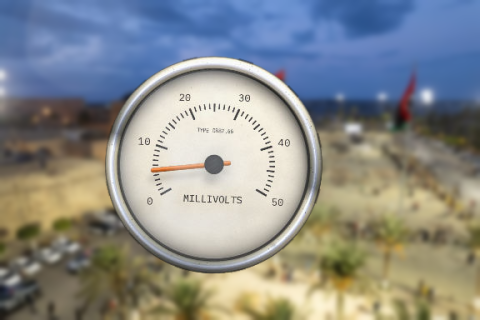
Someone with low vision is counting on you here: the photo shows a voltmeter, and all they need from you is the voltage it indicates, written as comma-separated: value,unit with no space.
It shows 5,mV
